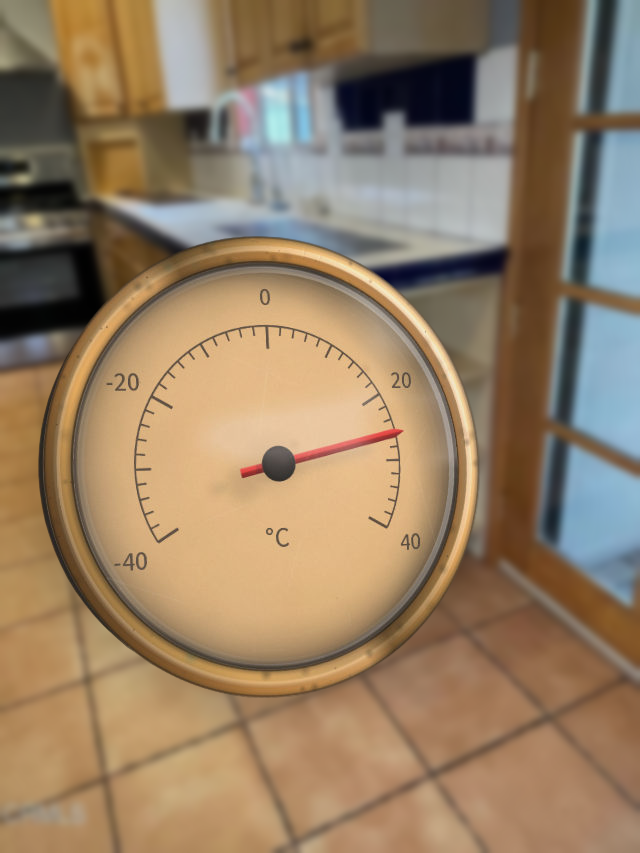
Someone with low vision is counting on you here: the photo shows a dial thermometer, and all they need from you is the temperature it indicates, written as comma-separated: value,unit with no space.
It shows 26,°C
